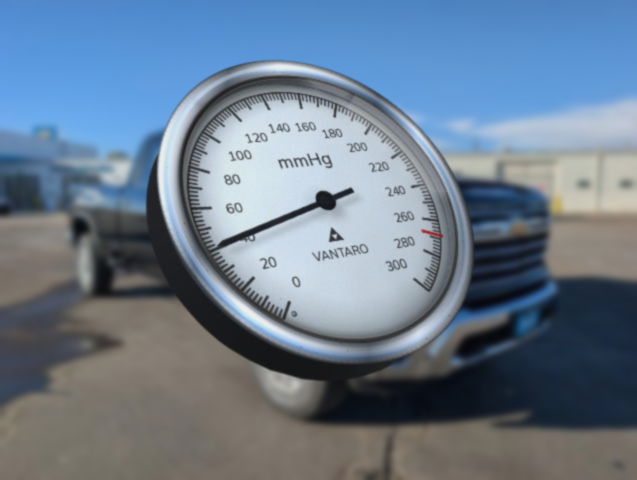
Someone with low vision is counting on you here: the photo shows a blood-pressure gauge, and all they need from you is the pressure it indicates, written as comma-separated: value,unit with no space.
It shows 40,mmHg
